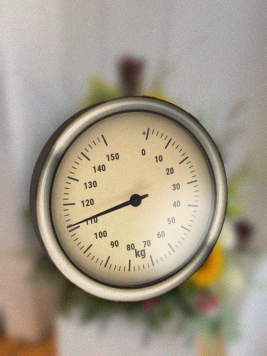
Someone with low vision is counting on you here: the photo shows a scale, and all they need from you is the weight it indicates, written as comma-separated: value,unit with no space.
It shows 112,kg
